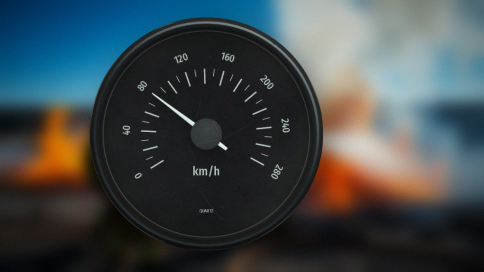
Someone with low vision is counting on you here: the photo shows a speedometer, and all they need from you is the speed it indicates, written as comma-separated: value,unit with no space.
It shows 80,km/h
